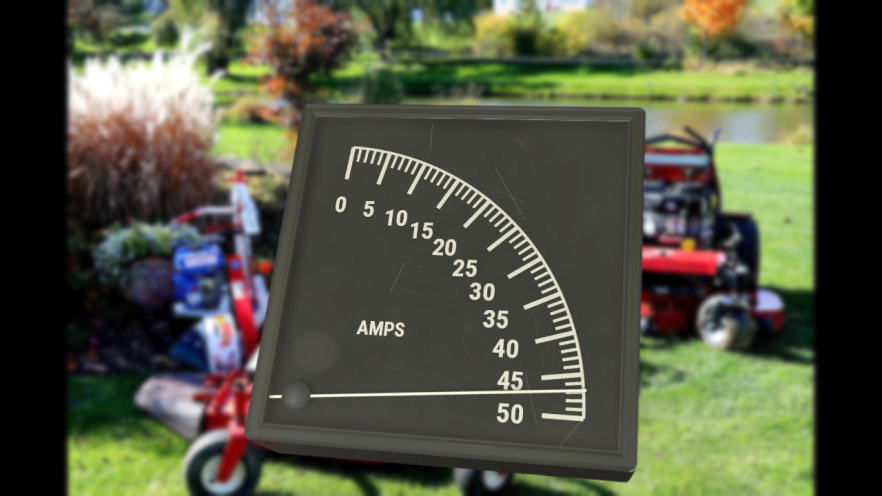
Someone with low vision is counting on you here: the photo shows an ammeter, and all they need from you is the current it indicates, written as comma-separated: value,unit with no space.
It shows 47,A
